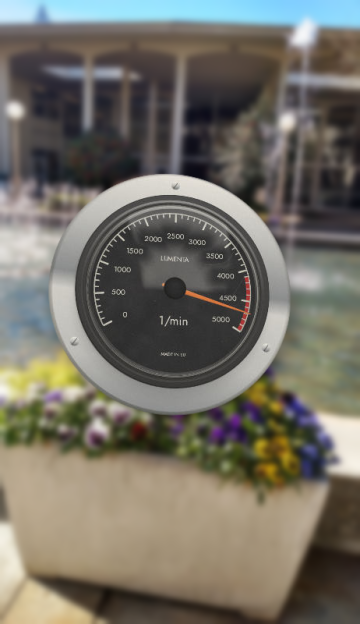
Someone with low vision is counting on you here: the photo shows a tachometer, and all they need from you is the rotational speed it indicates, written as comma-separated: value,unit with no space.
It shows 4700,rpm
